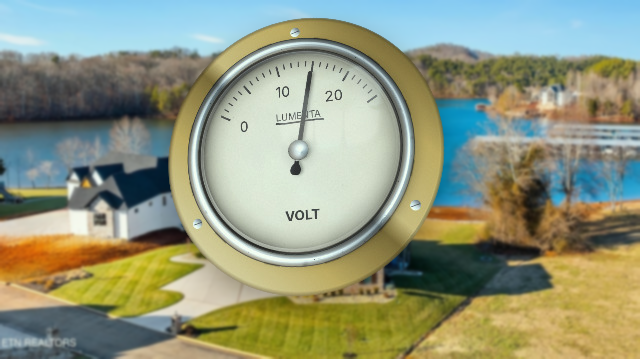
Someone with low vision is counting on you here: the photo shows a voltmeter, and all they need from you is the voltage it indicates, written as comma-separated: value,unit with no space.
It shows 15,V
